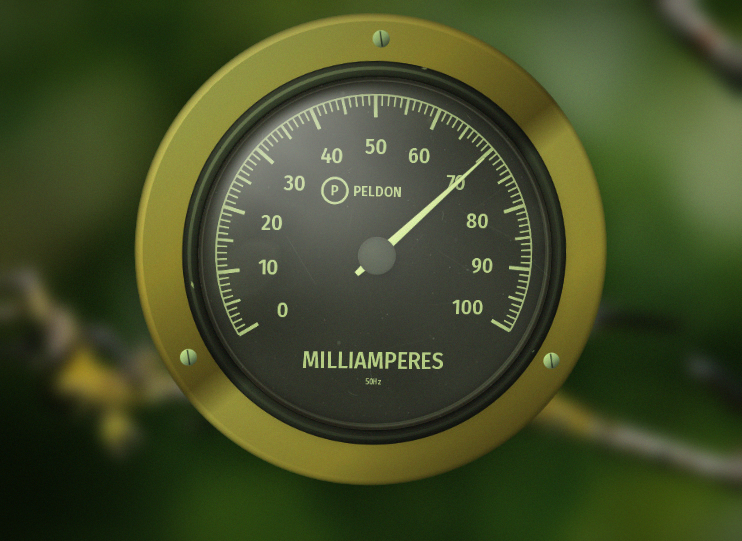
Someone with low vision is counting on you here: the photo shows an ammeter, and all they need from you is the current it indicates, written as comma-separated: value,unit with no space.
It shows 70,mA
